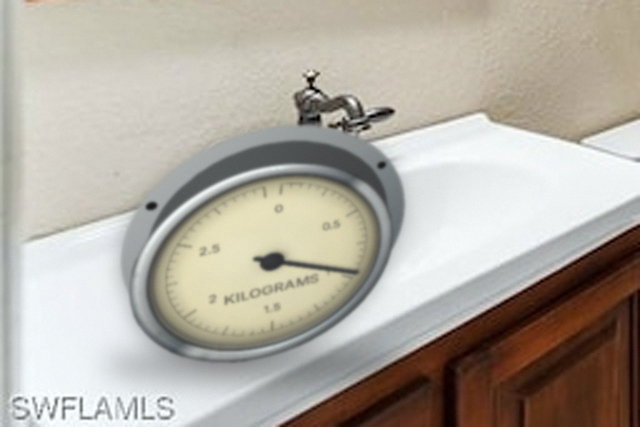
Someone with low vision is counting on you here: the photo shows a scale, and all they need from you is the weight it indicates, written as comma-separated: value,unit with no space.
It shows 0.95,kg
